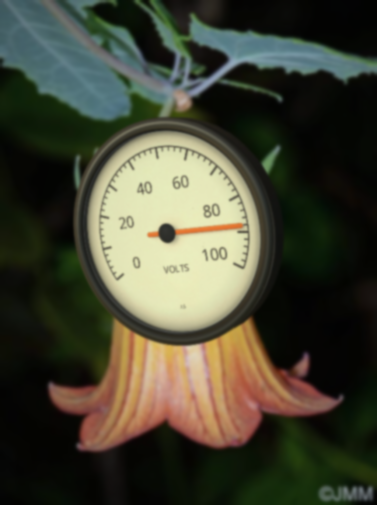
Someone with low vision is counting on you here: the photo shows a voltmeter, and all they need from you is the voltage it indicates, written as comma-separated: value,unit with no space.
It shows 88,V
